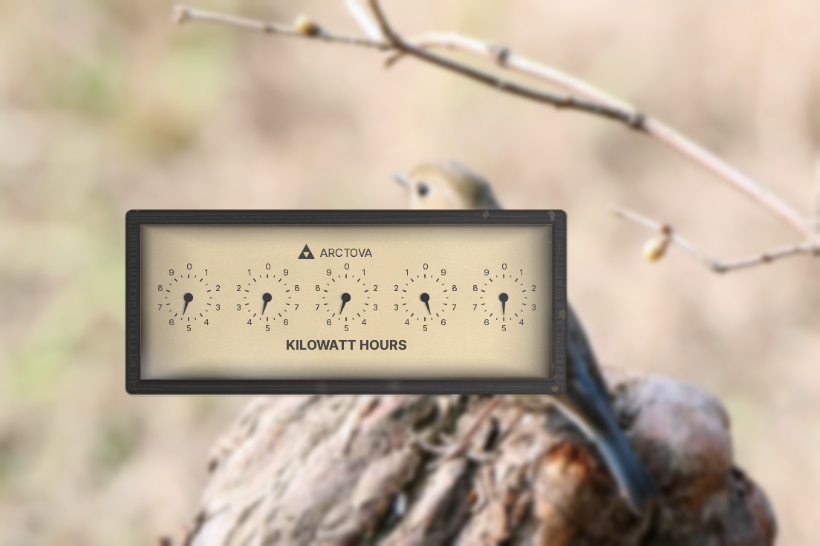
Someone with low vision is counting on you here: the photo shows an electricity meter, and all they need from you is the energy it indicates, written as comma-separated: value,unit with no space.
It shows 54555,kWh
